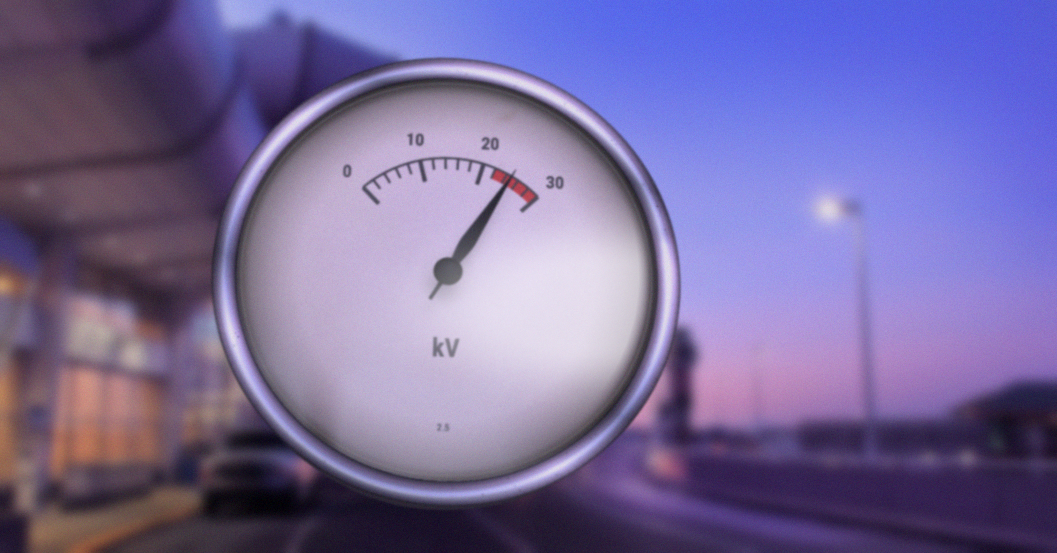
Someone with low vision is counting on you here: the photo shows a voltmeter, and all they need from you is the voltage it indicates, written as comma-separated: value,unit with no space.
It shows 25,kV
